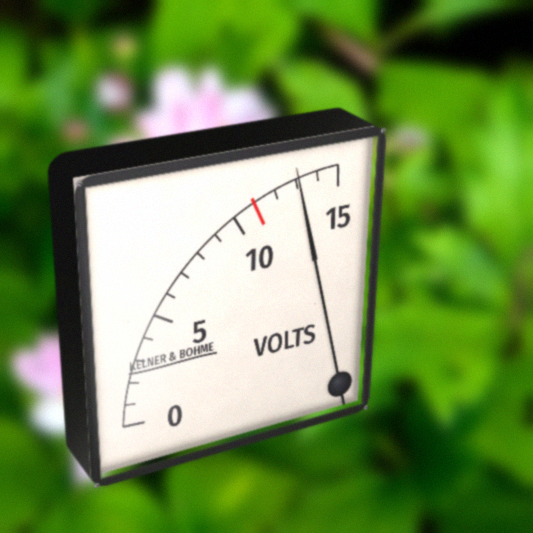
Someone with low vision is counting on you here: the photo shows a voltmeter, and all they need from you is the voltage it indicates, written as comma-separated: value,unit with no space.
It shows 13,V
